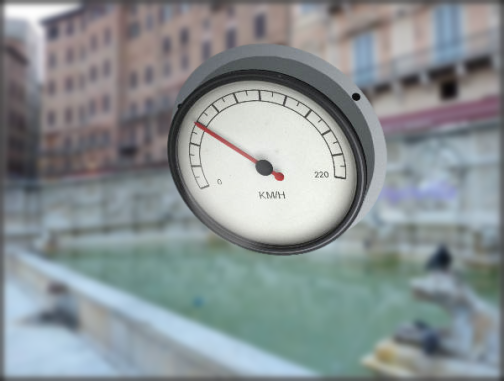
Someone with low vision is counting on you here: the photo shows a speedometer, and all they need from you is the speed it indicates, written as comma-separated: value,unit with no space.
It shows 60,km/h
